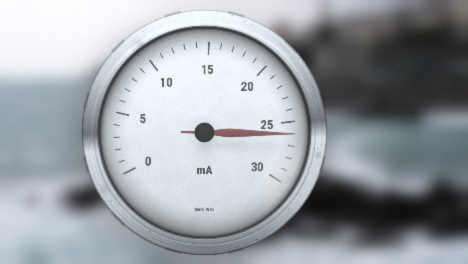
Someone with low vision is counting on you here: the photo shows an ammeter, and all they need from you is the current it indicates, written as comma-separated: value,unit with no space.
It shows 26,mA
